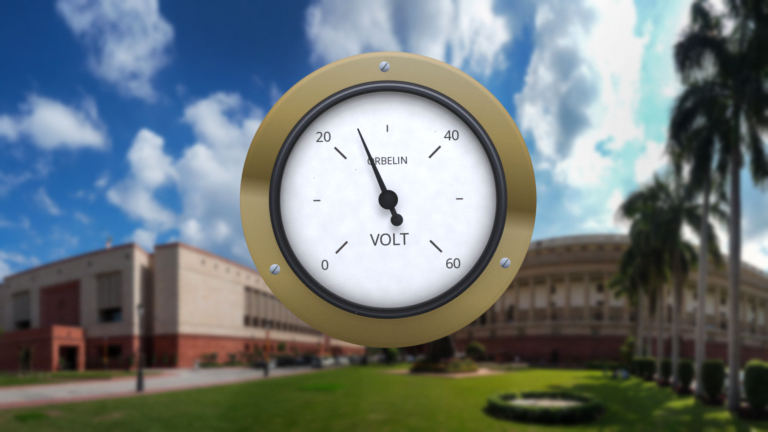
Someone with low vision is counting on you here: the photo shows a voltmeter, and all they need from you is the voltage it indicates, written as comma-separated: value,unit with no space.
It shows 25,V
